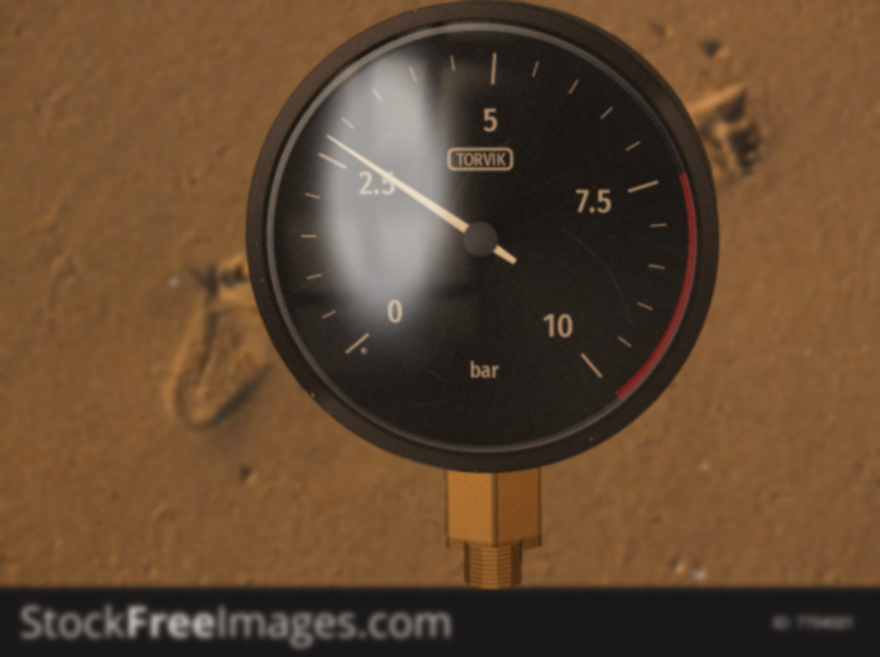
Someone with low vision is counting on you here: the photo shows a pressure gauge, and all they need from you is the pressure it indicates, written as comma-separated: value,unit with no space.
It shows 2.75,bar
